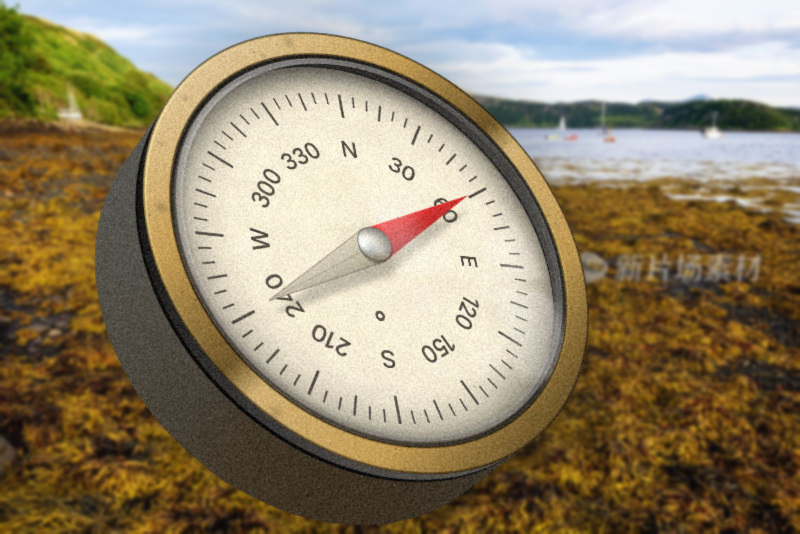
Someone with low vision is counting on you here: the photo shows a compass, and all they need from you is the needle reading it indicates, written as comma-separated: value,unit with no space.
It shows 60,°
